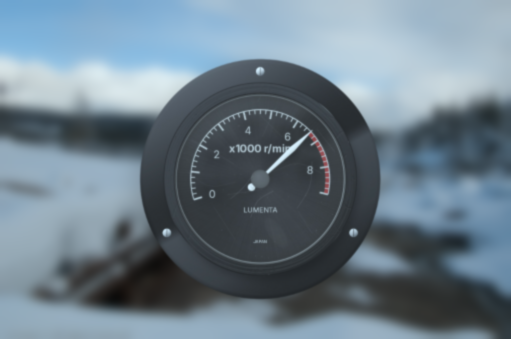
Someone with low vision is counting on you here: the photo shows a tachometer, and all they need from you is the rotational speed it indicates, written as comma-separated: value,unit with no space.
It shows 6600,rpm
